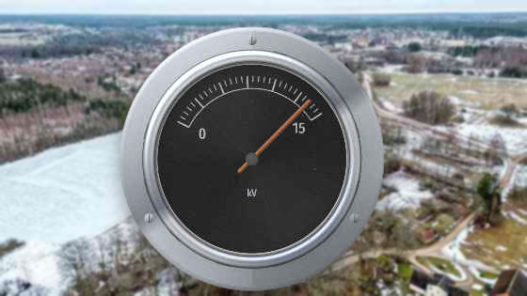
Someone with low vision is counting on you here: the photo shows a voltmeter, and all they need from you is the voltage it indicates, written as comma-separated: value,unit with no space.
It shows 13.5,kV
